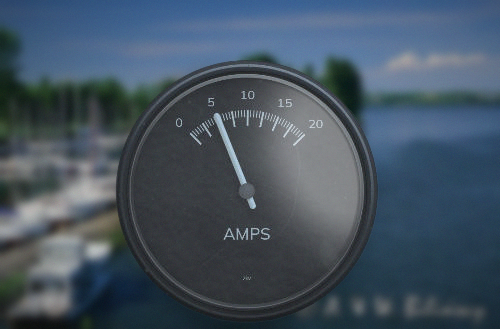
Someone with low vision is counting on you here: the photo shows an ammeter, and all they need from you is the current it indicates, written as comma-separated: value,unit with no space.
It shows 5,A
